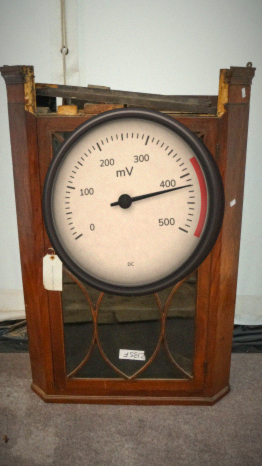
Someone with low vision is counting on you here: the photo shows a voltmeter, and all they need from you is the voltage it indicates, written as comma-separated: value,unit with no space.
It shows 420,mV
